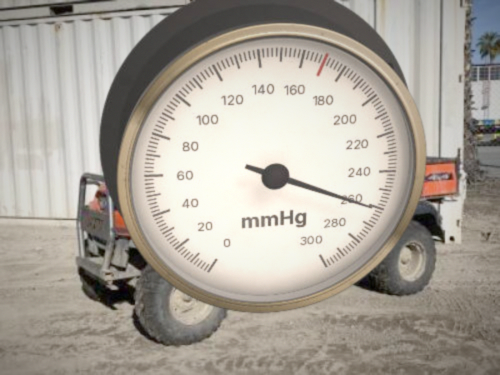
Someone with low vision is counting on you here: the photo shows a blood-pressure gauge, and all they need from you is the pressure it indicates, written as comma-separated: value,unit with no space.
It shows 260,mmHg
